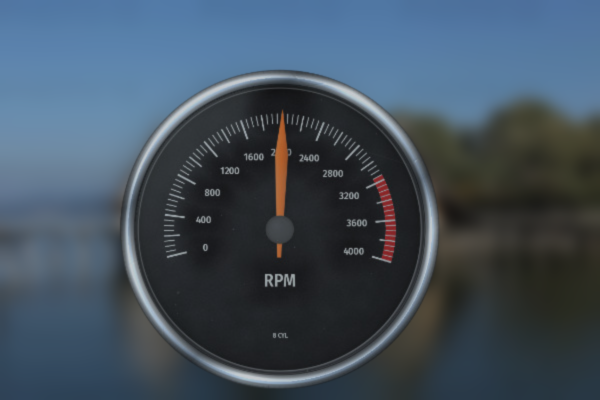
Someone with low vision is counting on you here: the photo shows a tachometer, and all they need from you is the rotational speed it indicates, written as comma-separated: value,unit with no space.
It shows 2000,rpm
